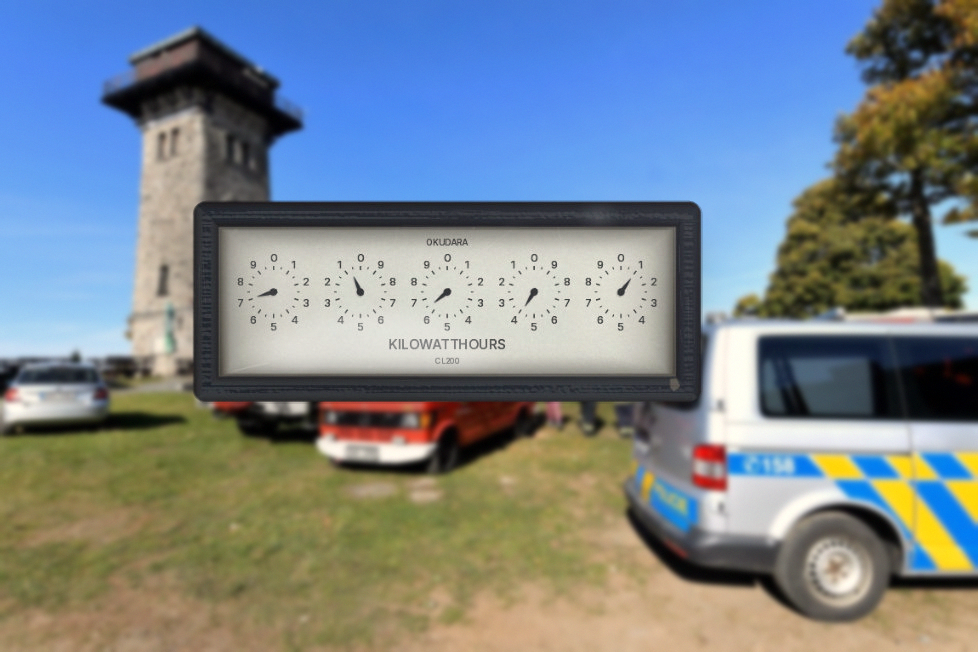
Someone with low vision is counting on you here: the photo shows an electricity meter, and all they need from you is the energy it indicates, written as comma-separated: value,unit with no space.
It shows 70641,kWh
